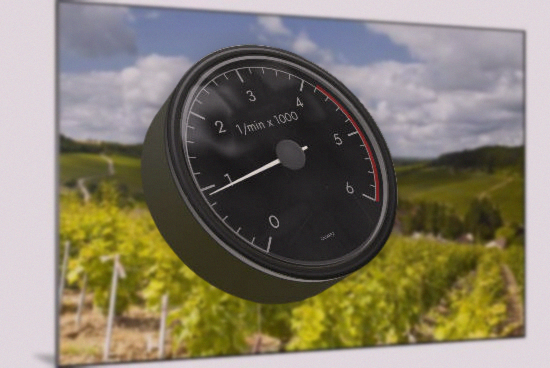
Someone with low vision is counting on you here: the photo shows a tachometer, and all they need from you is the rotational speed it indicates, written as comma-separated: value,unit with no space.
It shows 900,rpm
